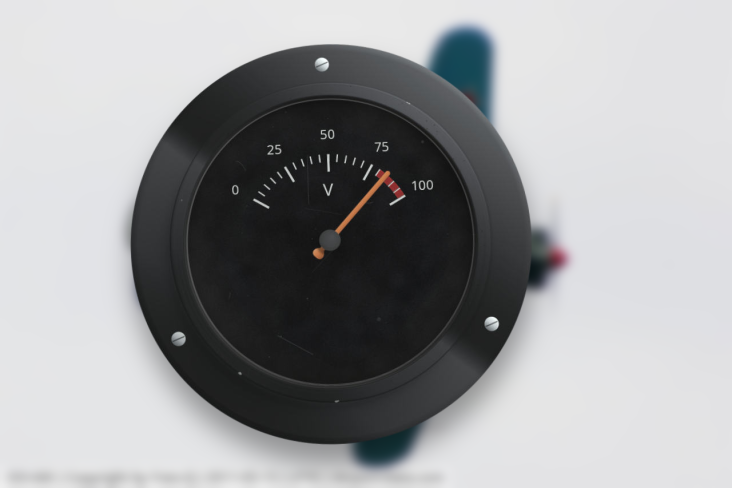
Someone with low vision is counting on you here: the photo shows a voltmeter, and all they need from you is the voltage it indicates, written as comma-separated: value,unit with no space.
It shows 85,V
